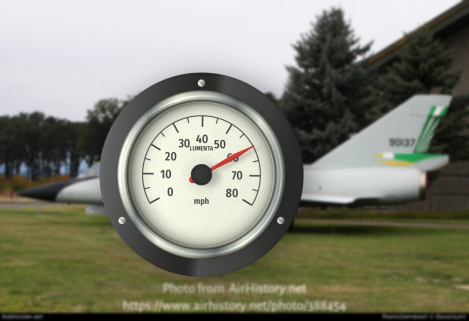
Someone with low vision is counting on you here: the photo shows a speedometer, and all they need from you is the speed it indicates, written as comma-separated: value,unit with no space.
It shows 60,mph
